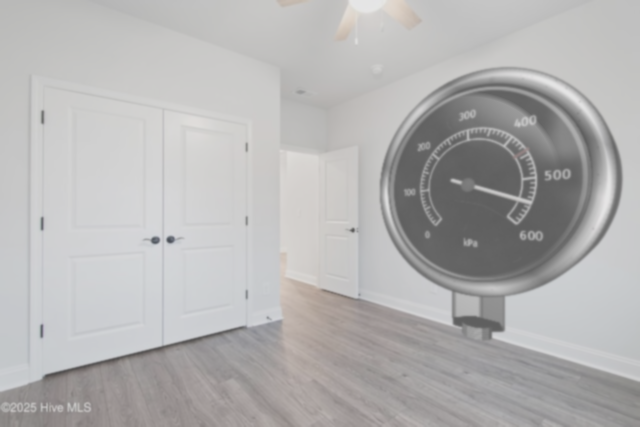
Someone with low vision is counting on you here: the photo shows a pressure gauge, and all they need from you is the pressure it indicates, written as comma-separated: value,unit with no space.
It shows 550,kPa
